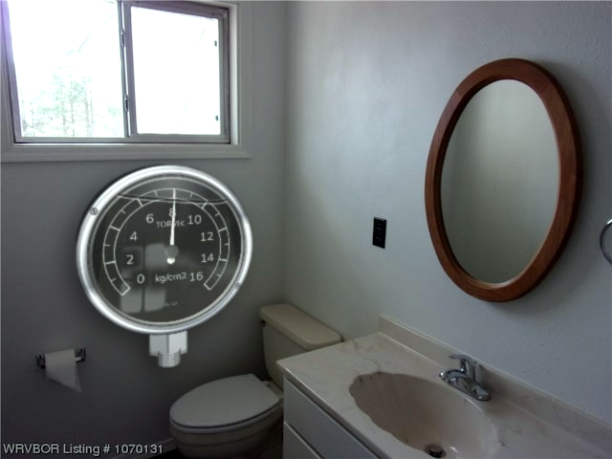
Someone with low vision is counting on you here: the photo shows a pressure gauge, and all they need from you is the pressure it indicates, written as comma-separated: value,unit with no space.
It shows 8,kg/cm²
